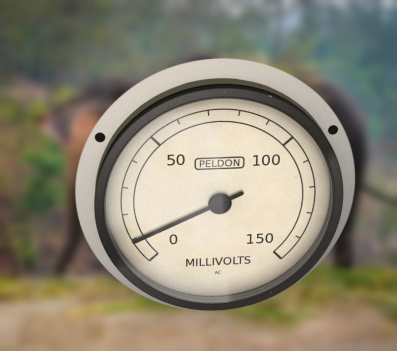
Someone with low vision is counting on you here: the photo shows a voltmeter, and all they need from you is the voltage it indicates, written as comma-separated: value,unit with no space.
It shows 10,mV
